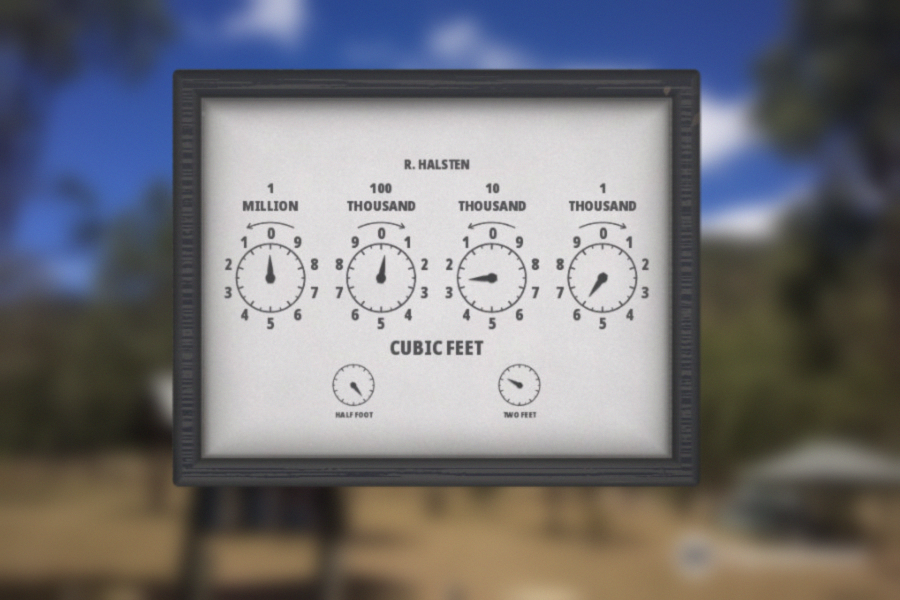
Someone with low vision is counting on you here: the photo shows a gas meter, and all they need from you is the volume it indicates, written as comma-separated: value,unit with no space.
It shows 2600,ft³
